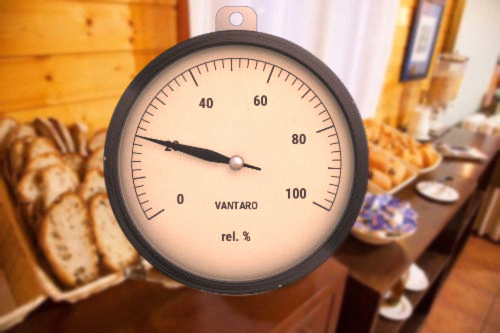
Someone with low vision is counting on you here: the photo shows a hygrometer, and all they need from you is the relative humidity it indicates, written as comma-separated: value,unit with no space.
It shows 20,%
